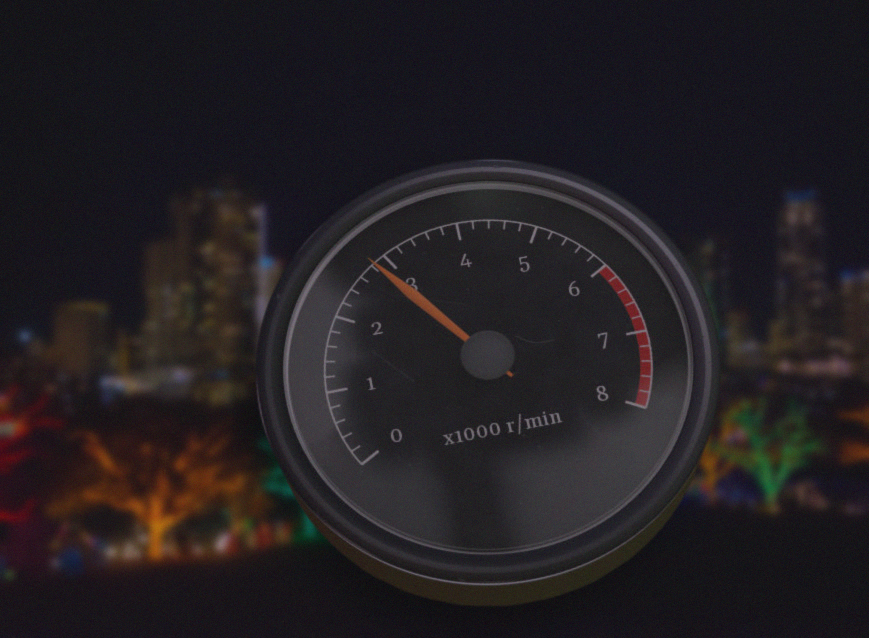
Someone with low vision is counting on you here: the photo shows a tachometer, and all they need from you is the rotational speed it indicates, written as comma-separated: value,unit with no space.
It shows 2800,rpm
